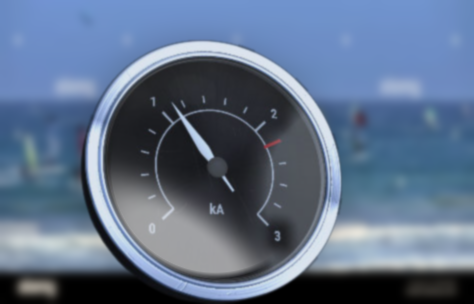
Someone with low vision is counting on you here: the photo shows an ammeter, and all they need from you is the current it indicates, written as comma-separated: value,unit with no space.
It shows 1.1,kA
